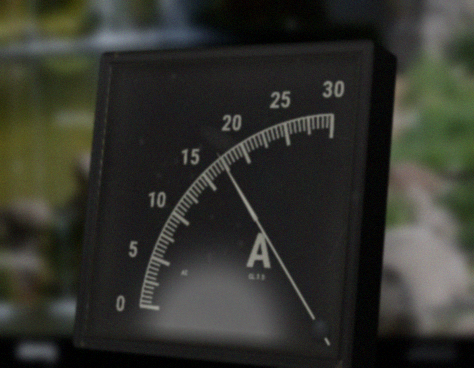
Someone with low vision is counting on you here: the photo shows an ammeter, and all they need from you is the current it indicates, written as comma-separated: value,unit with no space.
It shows 17.5,A
